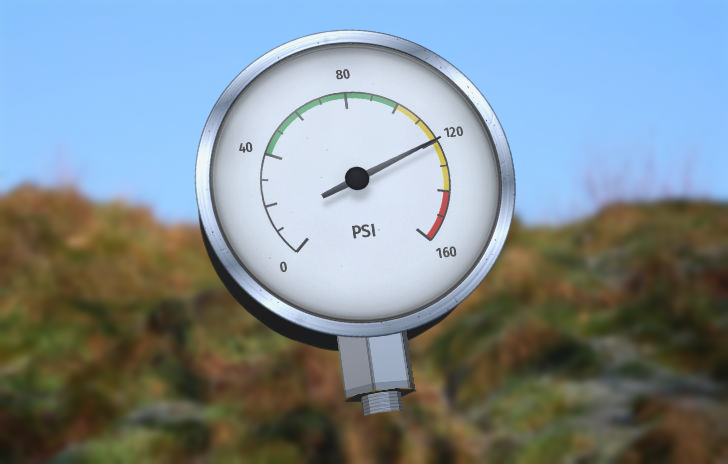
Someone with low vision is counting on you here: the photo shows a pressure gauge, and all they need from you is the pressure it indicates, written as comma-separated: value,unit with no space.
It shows 120,psi
